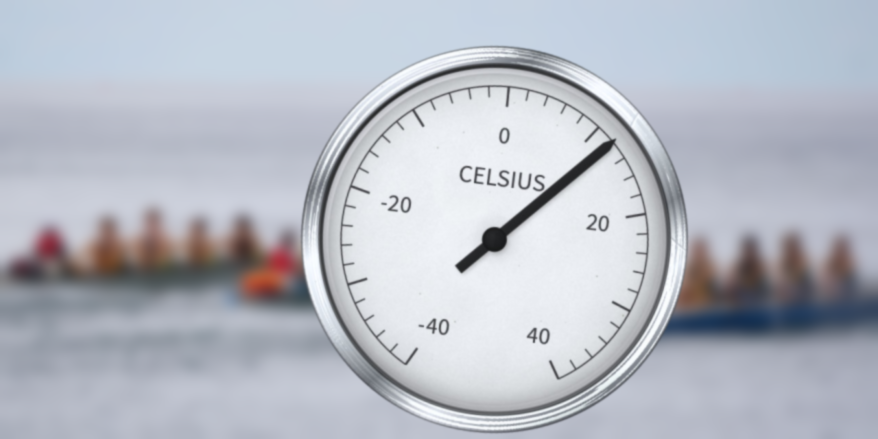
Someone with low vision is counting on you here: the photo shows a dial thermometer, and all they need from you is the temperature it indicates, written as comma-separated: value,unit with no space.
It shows 12,°C
